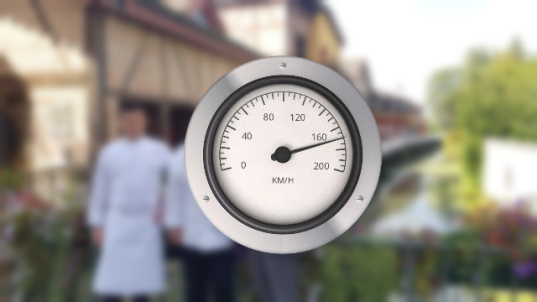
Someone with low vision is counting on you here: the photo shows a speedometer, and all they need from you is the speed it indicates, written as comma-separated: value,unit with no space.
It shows 170,km/h
